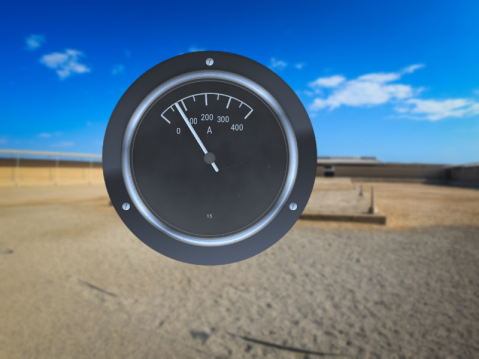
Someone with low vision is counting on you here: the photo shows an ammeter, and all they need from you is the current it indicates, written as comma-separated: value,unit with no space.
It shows 75,A
